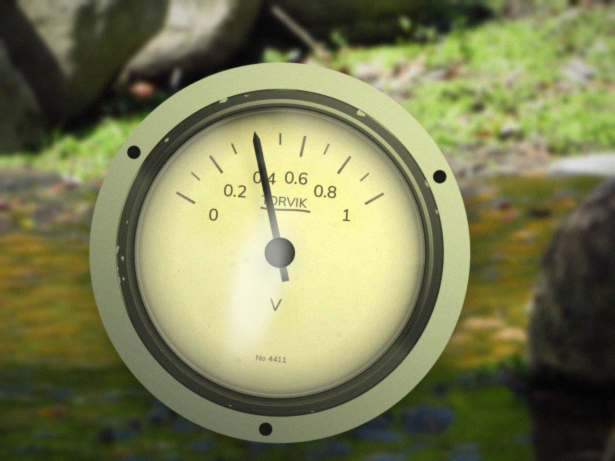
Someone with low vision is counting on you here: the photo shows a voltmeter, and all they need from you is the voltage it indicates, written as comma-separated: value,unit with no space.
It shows 0.4,V
